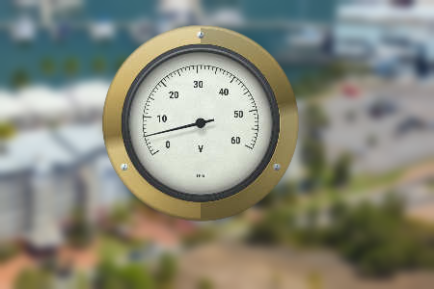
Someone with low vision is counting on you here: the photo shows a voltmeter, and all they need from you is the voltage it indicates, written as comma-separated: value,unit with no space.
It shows 5,V
